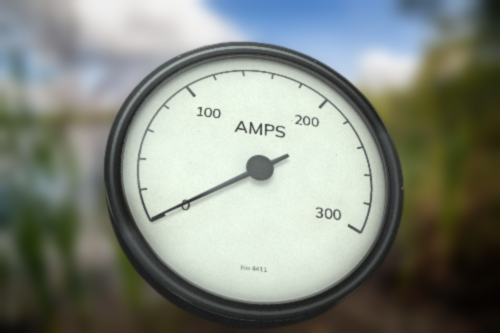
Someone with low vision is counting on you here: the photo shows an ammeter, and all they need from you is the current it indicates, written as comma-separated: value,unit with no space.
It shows 0,A
